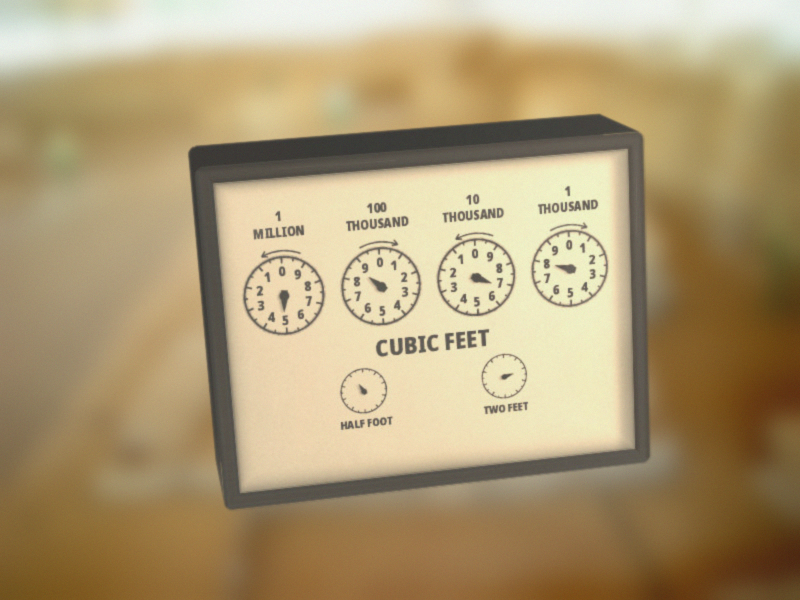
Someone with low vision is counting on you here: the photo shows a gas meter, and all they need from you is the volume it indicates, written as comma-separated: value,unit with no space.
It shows 486800,ft³
